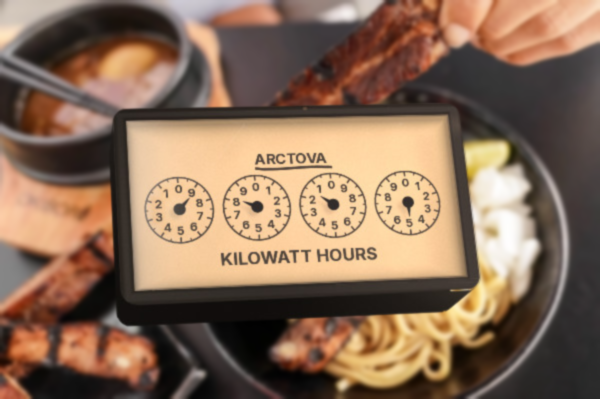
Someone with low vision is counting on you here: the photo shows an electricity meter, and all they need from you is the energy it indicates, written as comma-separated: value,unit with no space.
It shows 8815,kWh
